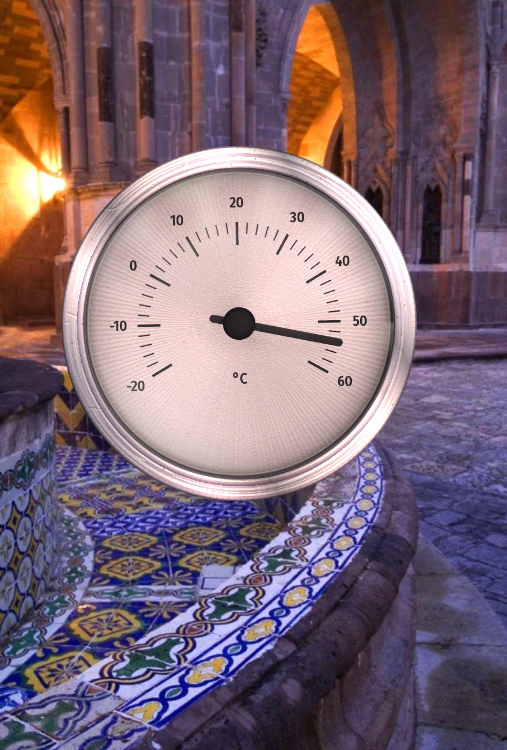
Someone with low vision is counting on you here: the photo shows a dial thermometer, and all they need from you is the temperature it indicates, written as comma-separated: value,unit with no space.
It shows 54,°C
